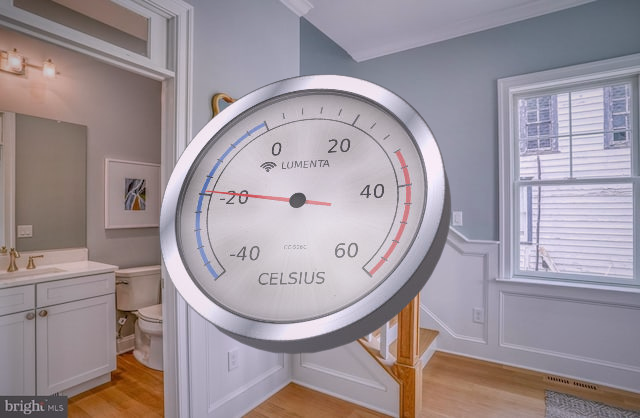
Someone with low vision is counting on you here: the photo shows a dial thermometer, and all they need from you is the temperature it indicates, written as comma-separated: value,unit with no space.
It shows -20,°C
